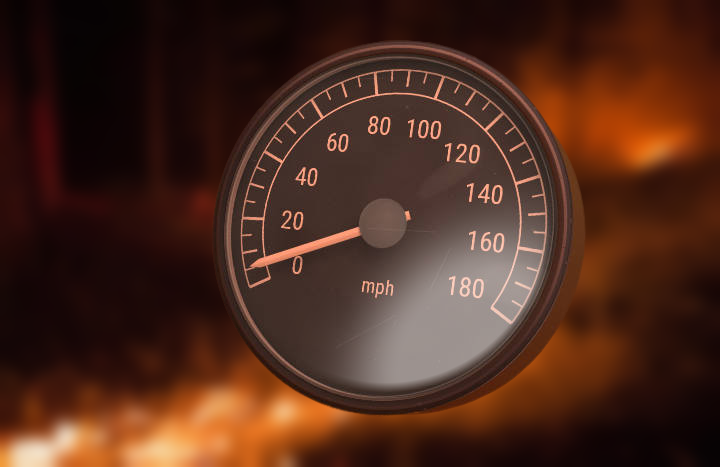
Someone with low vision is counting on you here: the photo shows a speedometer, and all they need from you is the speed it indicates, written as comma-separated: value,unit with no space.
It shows 5,mph
